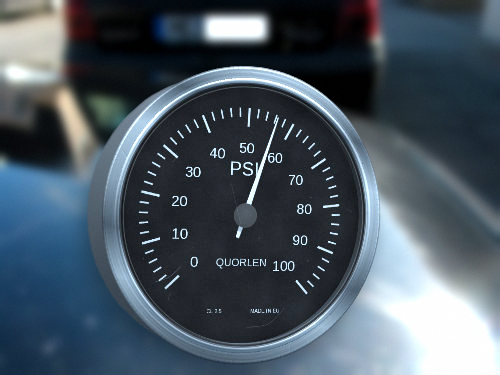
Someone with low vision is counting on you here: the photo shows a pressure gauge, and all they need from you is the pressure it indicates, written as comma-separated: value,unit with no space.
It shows 56,psi
